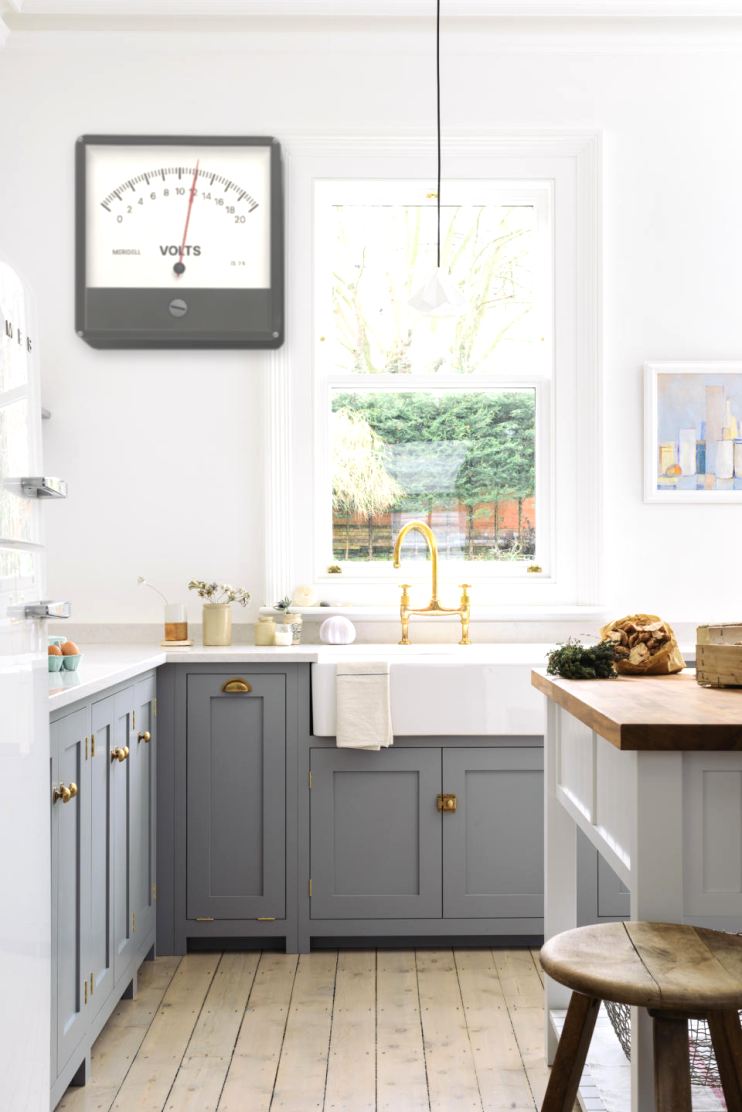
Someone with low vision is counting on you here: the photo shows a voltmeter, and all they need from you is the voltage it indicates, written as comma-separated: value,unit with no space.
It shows 12,V
